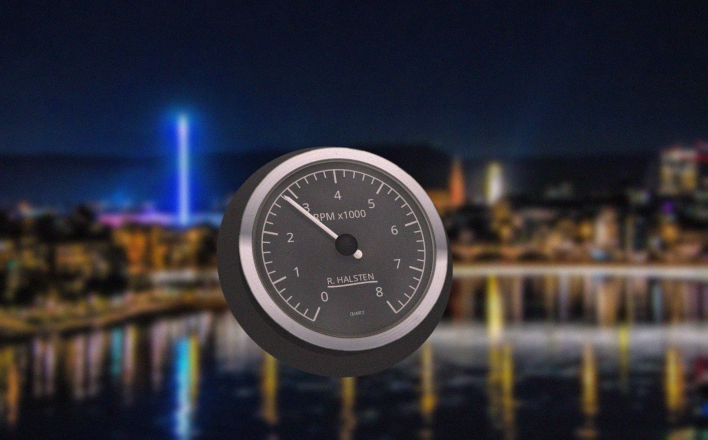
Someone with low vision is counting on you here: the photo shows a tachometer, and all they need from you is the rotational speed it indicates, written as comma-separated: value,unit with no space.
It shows 2800,rpm
